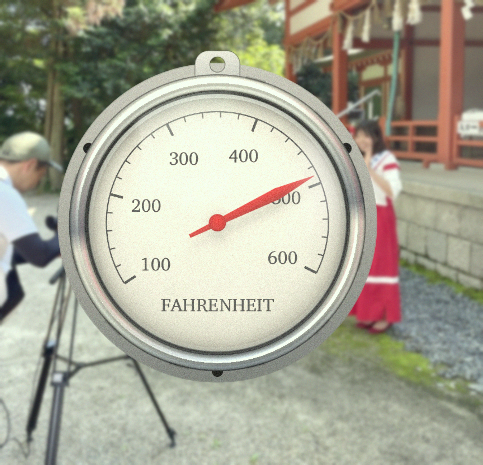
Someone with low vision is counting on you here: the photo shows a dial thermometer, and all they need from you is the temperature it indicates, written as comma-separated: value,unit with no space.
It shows 490,°F
